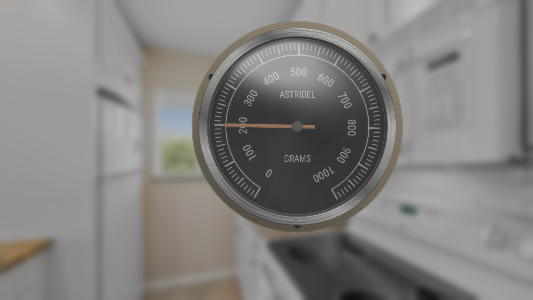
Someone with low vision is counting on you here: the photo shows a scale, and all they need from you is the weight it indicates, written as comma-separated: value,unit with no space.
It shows 200,g
